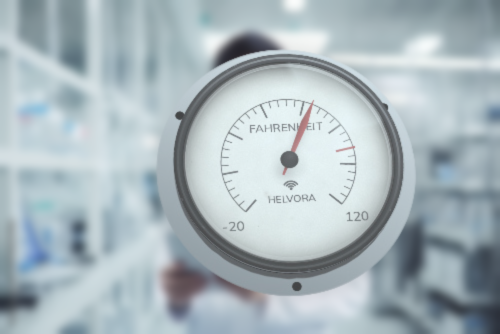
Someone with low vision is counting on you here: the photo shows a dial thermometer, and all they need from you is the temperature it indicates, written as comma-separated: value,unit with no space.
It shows 64,°F
